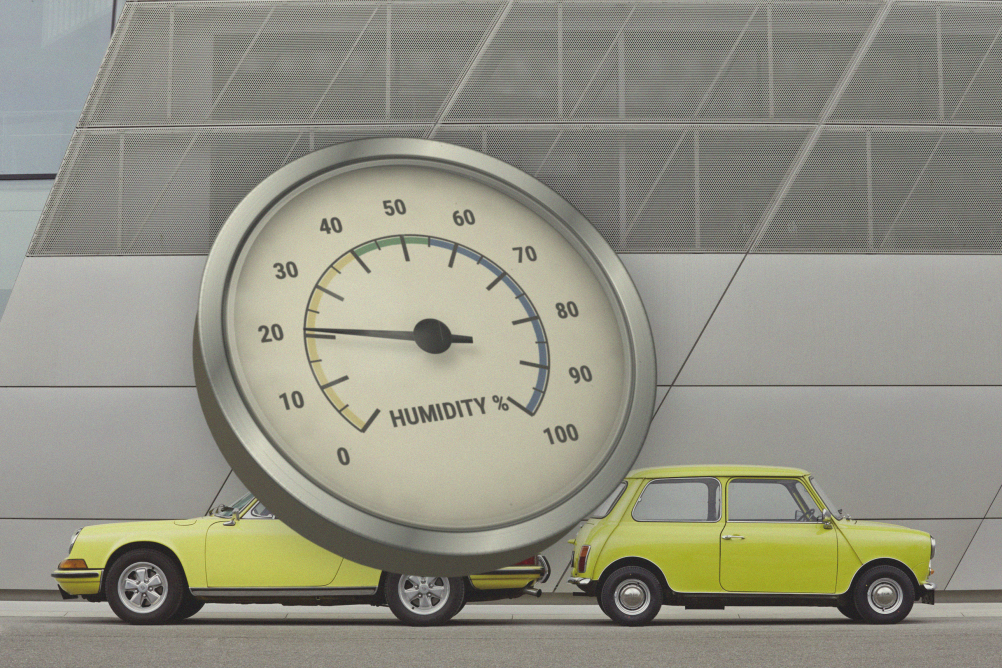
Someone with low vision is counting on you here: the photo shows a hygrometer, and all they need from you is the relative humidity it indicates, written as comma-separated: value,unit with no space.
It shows 20,%
